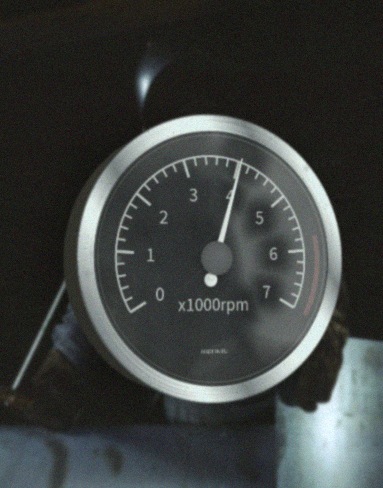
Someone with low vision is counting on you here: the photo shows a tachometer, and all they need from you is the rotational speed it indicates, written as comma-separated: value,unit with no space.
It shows 4000,rpm
